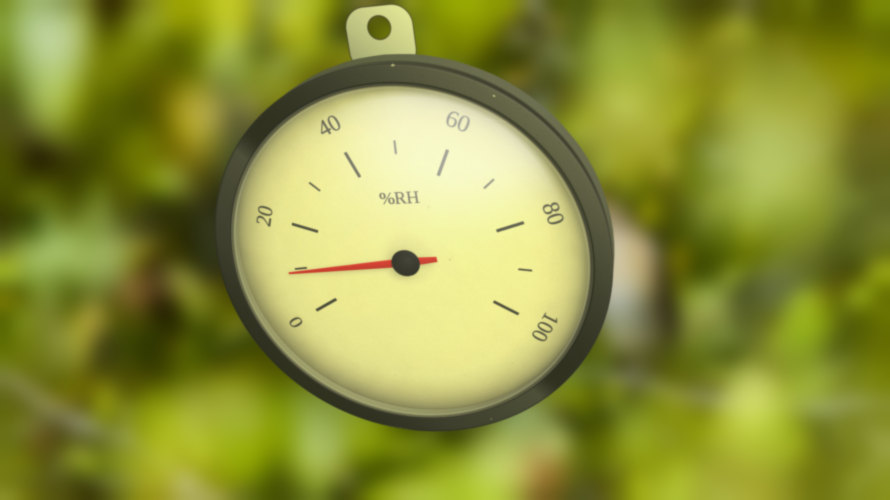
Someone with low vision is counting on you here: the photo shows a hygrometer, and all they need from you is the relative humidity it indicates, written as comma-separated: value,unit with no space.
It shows 10,%
